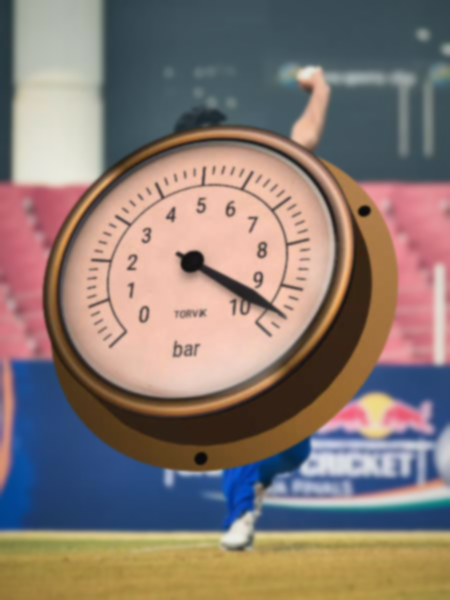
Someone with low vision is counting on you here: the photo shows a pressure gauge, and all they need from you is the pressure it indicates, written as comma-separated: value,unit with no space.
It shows 9.6,bar
